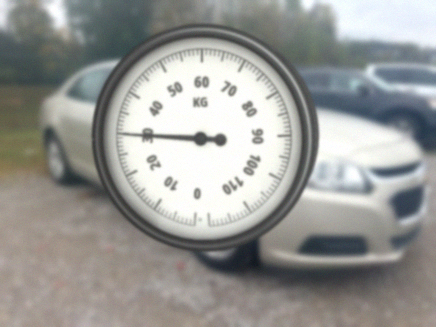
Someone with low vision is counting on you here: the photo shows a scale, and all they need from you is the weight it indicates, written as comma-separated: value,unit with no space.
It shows 30,kg
